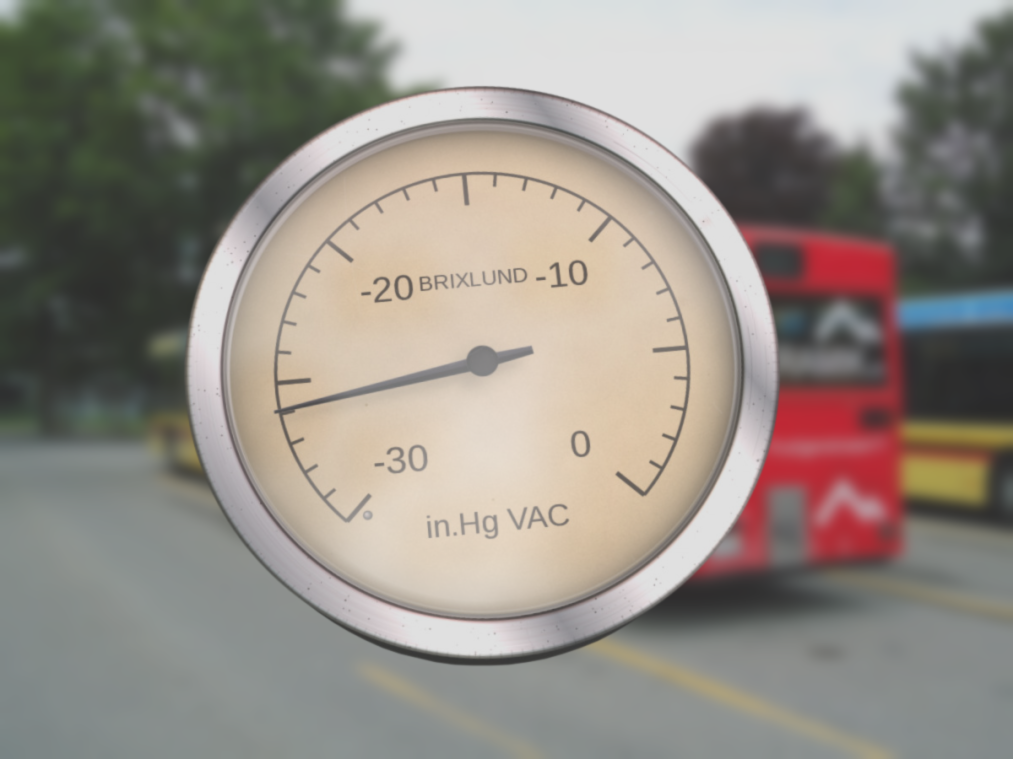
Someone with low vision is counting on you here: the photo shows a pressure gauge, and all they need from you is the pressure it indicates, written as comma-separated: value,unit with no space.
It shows -26,inHg
